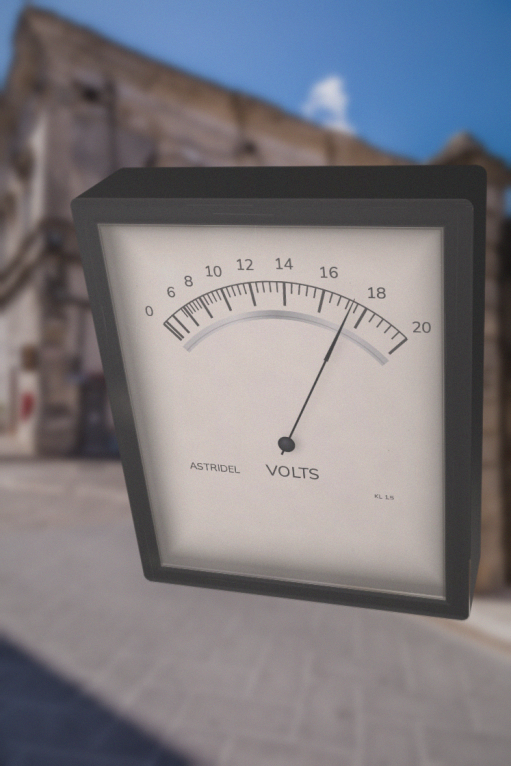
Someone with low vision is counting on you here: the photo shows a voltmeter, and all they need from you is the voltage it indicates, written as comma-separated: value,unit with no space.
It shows 17.4,V
